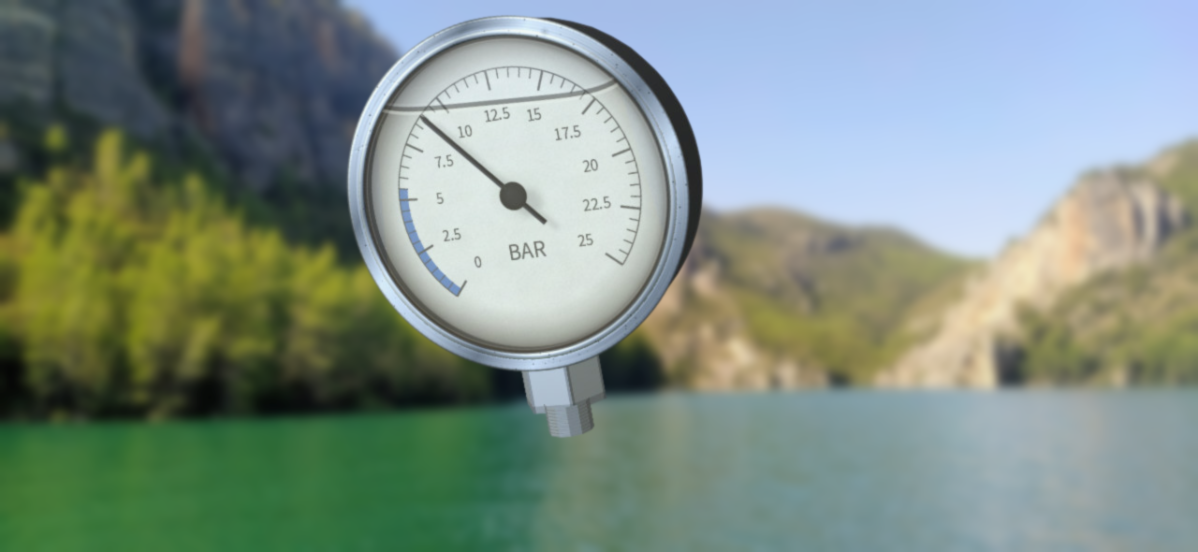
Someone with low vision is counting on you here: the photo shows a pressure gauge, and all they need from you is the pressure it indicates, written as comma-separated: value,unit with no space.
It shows 9,bar
